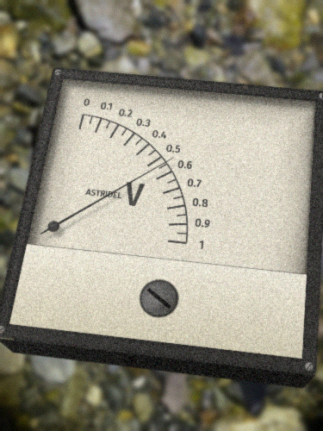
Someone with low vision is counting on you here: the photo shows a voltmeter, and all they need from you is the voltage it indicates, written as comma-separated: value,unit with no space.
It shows 0.55,V
